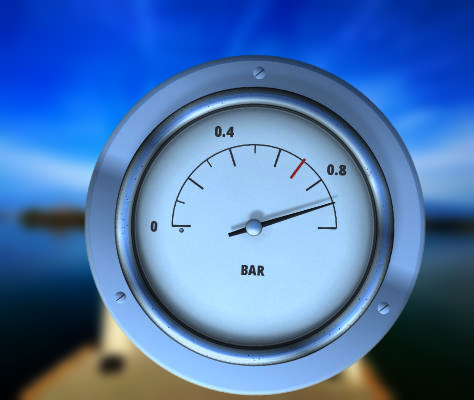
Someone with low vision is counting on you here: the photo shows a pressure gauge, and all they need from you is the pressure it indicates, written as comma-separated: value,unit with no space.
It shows 0.9,bar
